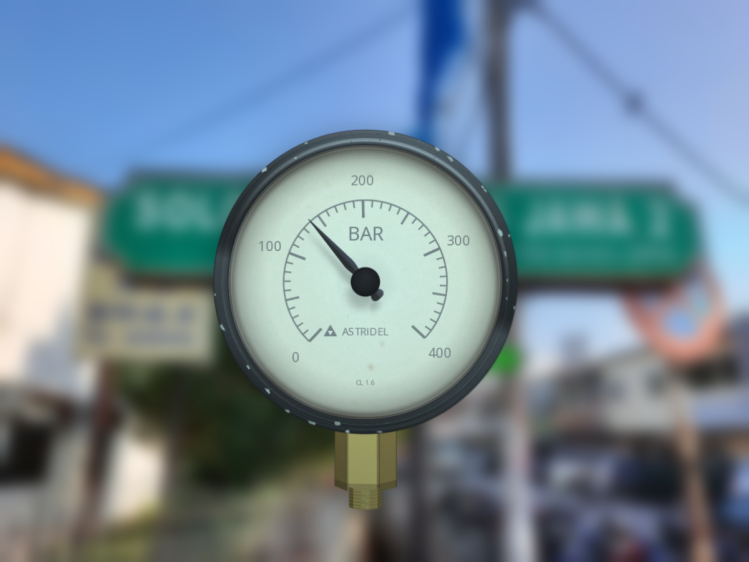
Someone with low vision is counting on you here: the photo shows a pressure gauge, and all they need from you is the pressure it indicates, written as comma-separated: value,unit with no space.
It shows 140,bar
